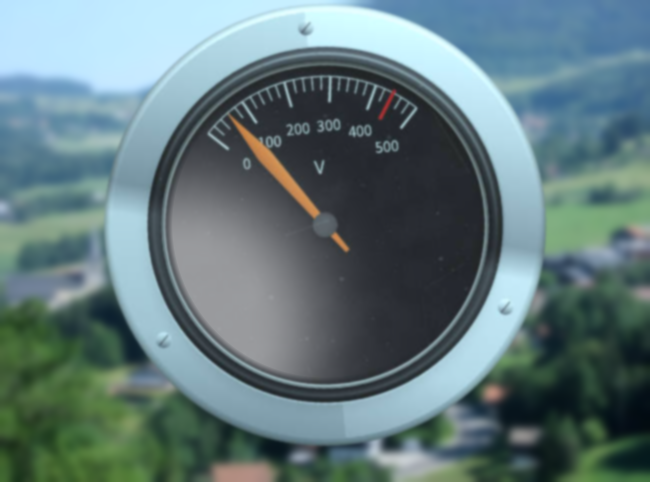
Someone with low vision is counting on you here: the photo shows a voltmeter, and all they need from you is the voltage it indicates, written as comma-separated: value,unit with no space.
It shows 60,V
